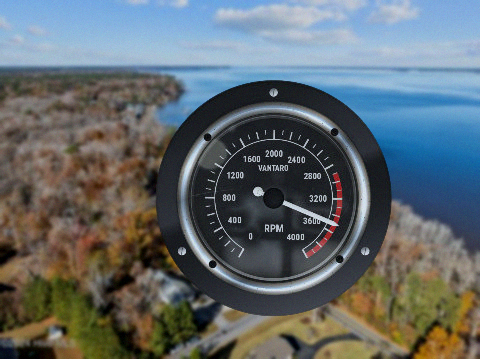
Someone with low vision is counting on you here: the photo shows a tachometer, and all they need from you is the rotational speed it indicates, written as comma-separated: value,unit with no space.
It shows 3500,rpm
